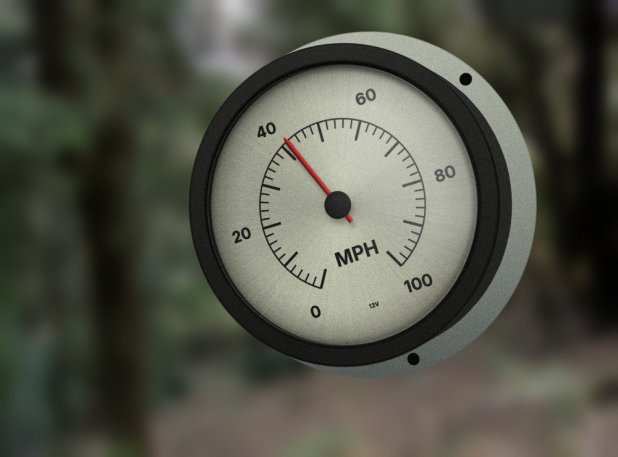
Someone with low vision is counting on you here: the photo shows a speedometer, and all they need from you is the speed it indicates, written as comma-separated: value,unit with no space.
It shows 42,mph
